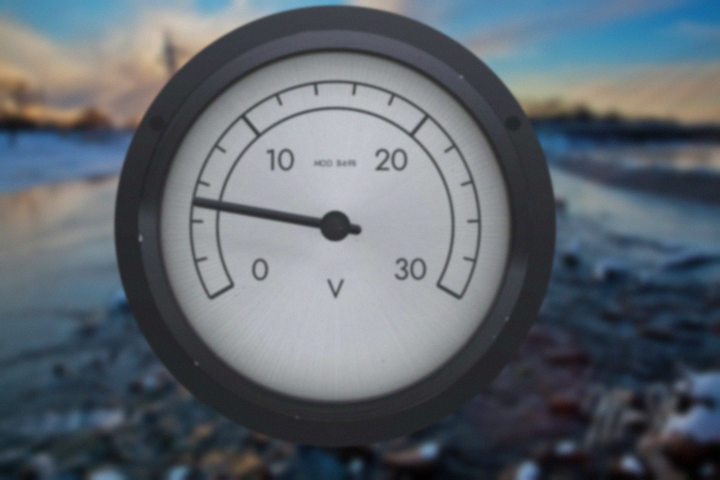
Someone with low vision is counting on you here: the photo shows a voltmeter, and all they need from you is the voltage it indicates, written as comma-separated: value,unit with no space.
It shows 5,V
